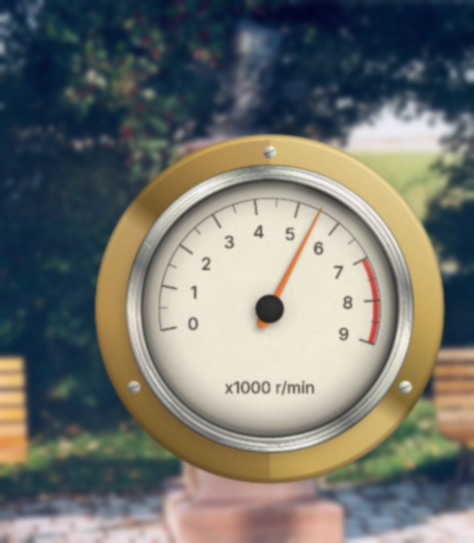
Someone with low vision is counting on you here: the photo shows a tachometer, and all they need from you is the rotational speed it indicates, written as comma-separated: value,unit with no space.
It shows 5500,rpm
